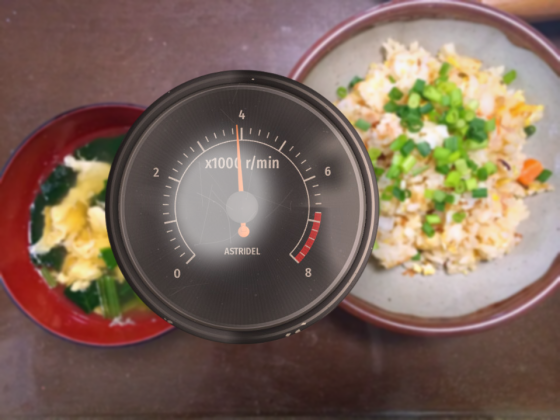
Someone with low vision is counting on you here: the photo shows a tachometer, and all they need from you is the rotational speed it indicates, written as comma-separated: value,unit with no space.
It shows 3900,rpm
